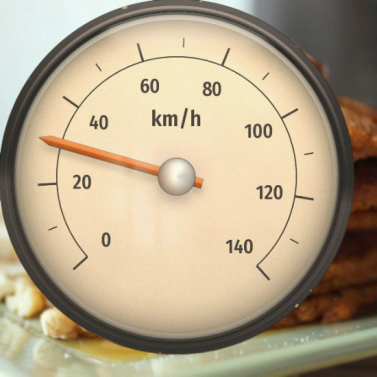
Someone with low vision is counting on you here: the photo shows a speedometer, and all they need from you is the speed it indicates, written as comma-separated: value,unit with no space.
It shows 30,km/h
